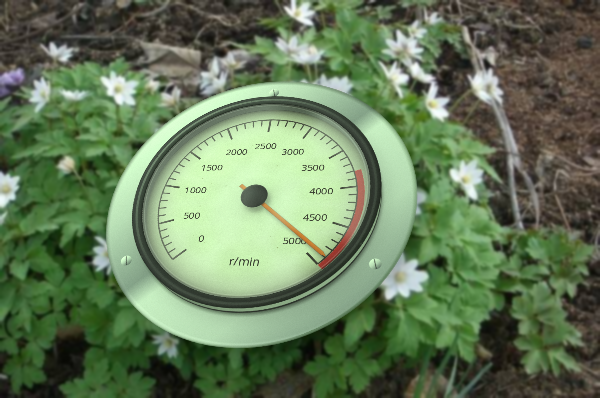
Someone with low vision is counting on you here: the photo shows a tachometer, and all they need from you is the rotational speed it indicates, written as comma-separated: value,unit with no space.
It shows 4900,rpm
